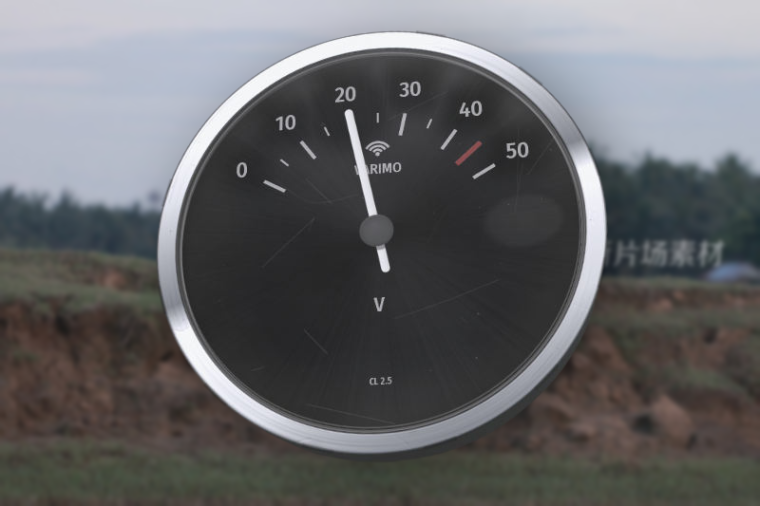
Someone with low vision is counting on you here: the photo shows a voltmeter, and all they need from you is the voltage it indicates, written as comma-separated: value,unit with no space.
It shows 20,V
